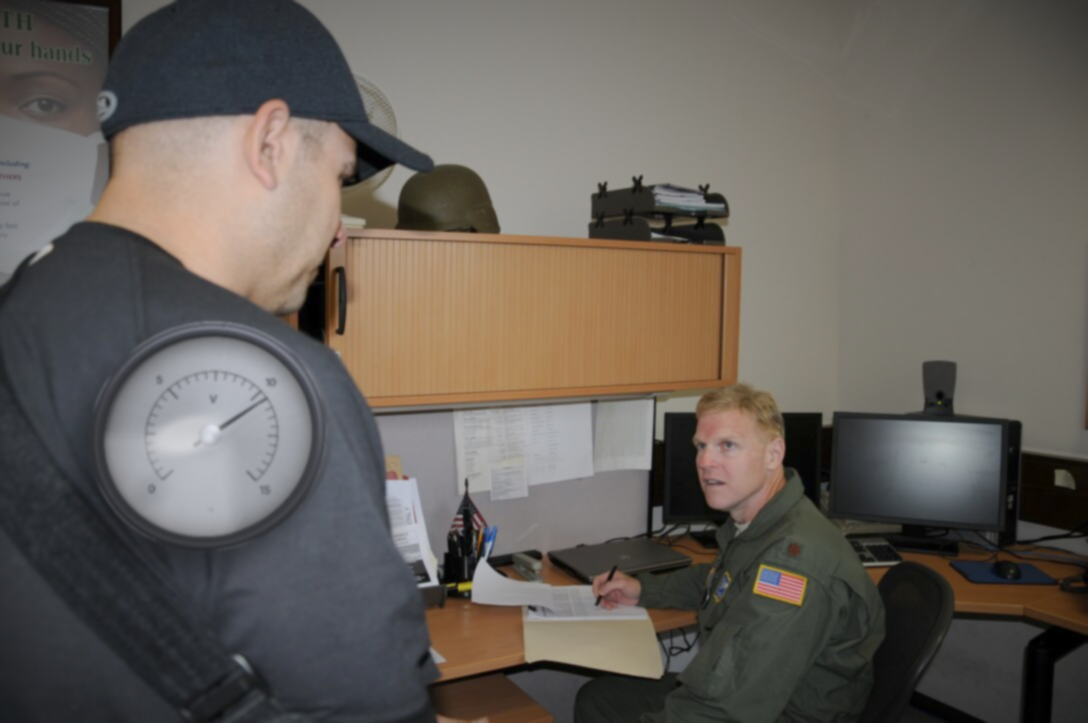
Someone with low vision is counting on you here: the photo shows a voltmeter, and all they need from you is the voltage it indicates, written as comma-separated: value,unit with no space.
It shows 10.5,V
